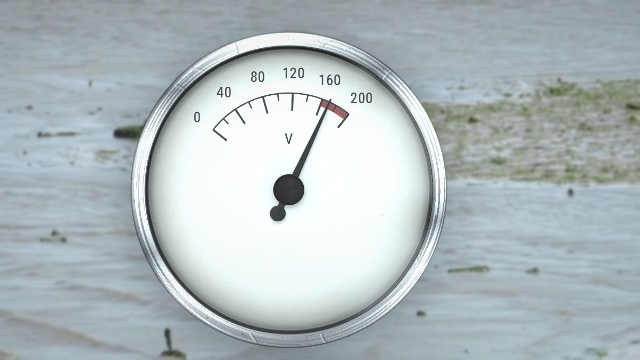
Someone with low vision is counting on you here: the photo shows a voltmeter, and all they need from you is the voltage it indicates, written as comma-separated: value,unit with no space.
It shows 170,V
